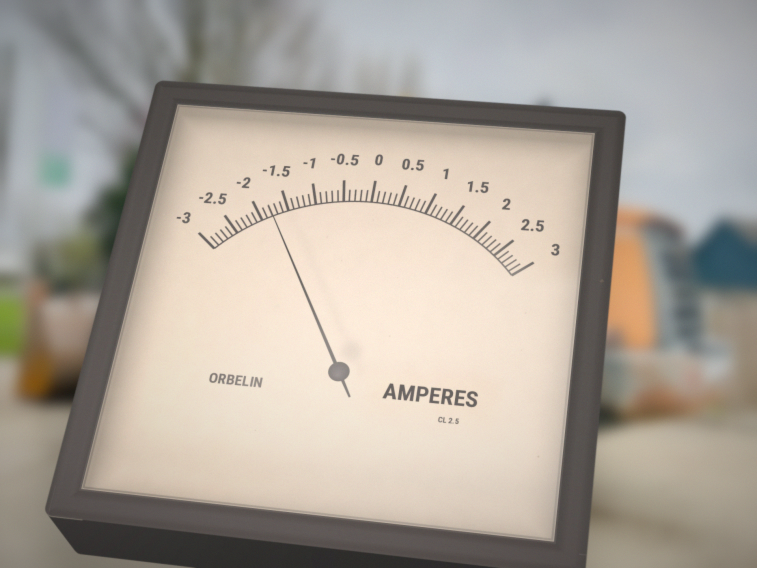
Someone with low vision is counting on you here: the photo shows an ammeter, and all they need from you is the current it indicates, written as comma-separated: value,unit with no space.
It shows -1.8,A
